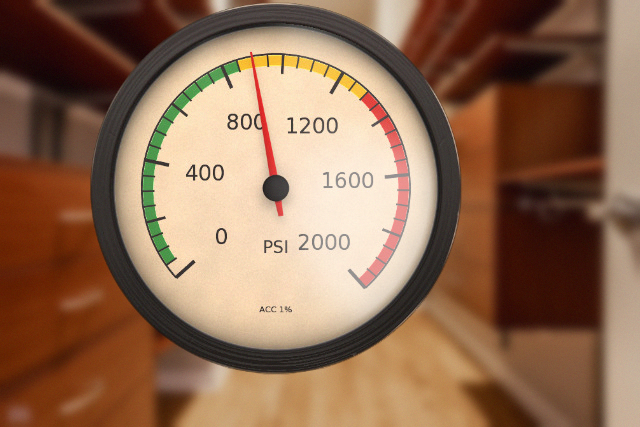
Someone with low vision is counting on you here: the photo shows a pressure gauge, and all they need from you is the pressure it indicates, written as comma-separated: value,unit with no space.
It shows 900,psi
